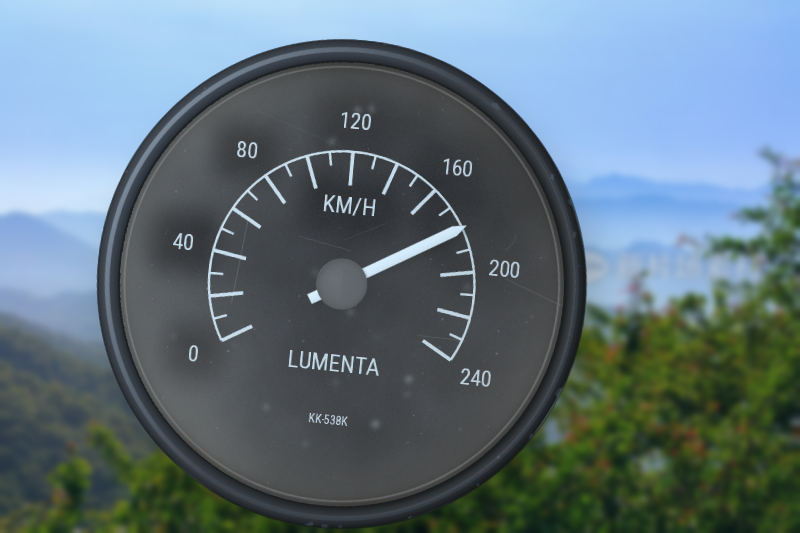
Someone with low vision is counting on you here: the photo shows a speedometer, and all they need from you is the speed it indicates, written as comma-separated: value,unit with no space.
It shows 180,km/h
